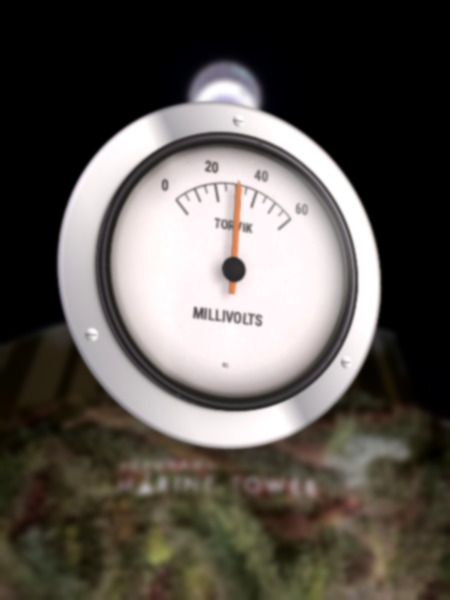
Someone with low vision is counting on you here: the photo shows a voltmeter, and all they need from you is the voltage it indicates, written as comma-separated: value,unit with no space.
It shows 30,mV
